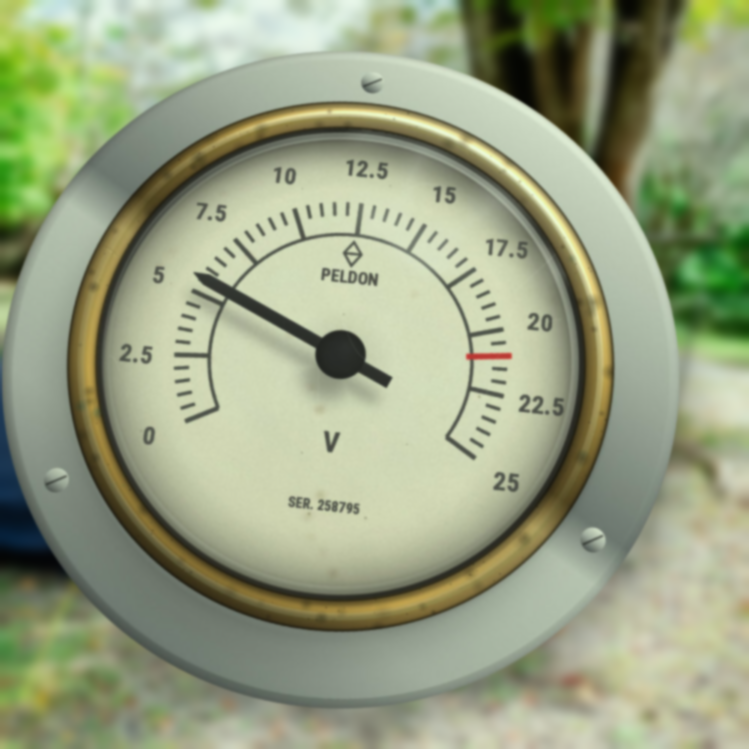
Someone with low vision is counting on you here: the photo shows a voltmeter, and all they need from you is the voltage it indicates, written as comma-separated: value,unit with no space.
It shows 5.5,V
